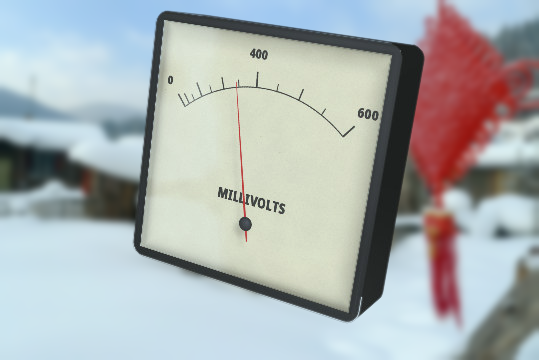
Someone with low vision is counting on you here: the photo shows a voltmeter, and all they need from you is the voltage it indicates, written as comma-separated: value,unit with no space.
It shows 350,mV
